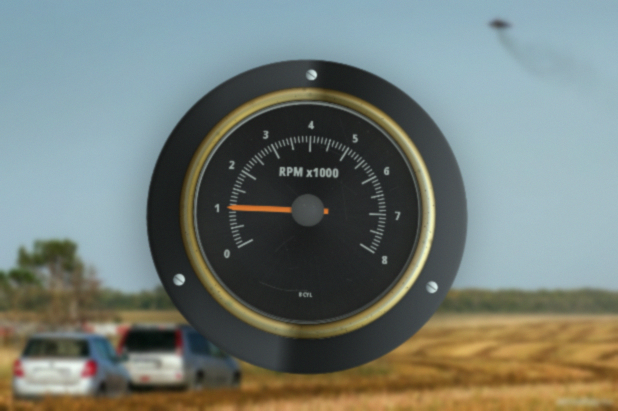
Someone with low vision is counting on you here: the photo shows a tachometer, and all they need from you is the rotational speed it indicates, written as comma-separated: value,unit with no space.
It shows 1000,rpm
